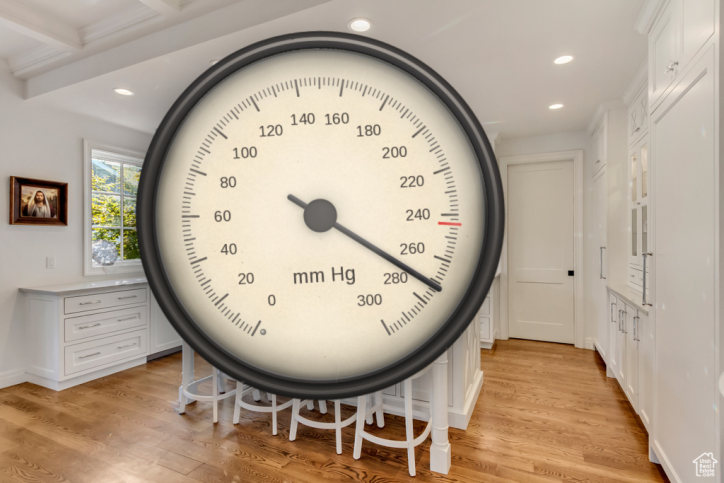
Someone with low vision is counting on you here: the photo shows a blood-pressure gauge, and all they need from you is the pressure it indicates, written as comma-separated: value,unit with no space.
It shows 272,mmHg
